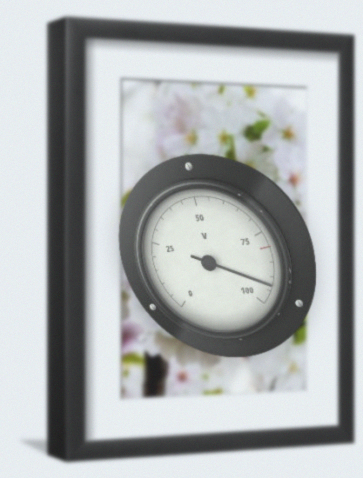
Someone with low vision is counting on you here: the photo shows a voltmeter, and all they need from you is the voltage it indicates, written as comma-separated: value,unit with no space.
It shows 92.5,V
